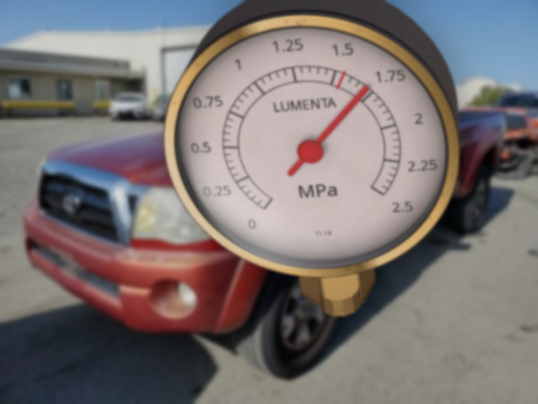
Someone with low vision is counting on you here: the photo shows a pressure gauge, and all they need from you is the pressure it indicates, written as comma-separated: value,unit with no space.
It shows 1.7,MPa
